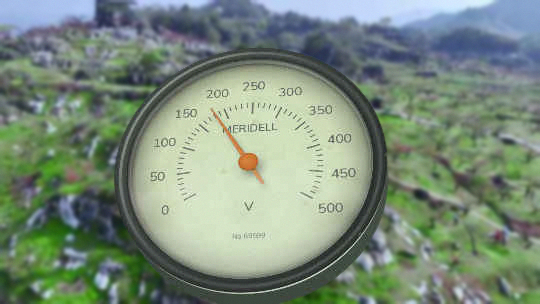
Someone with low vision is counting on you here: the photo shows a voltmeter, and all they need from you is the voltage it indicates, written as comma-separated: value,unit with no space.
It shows 180,V
